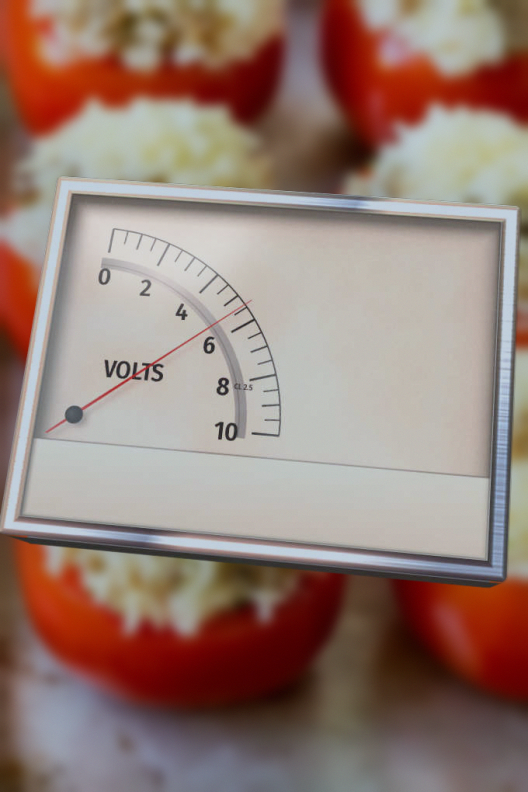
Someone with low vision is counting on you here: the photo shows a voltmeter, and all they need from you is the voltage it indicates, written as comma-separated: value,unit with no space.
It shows 5.5,V
